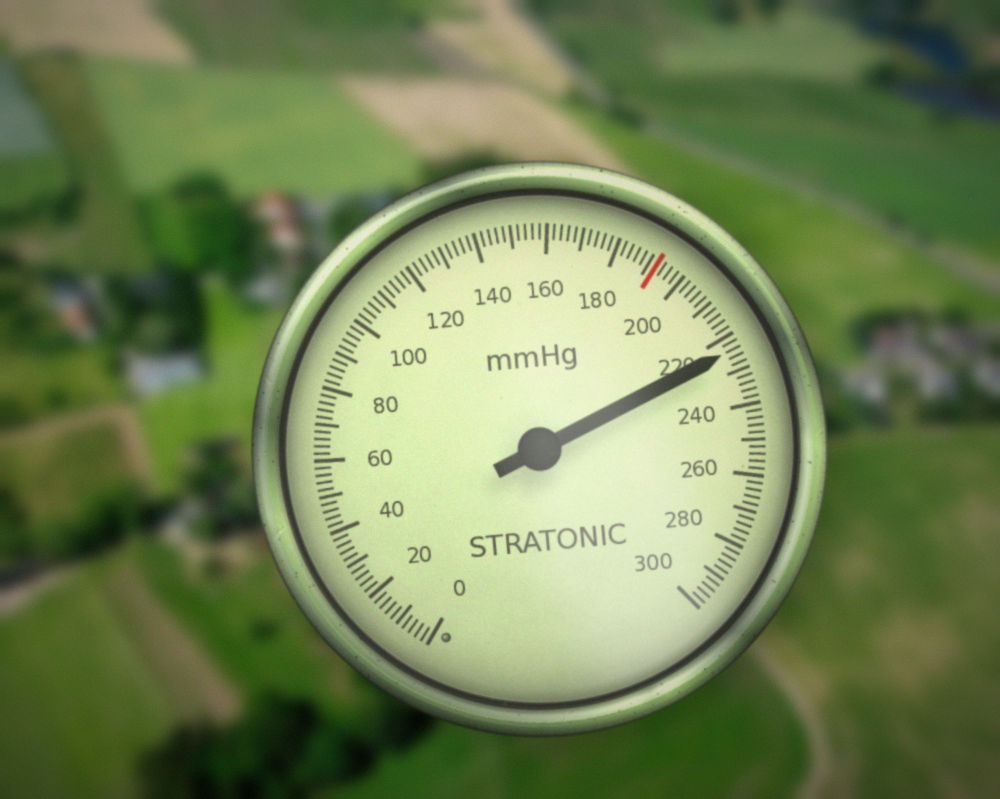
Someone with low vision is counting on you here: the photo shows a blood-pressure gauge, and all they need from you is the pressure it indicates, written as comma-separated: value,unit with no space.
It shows 224,mmHg
